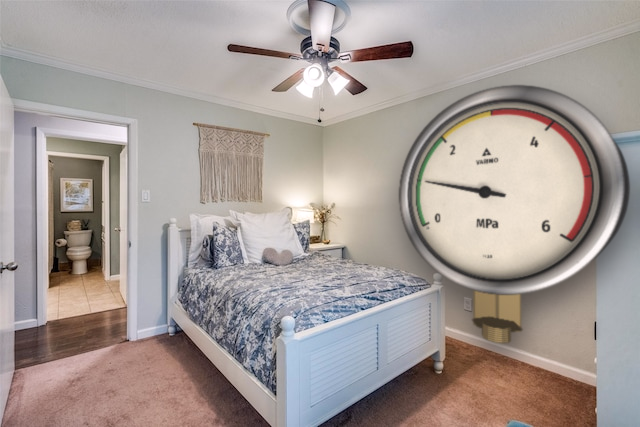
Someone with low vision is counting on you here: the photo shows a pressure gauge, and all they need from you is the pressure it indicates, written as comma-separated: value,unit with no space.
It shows 1,MPa
